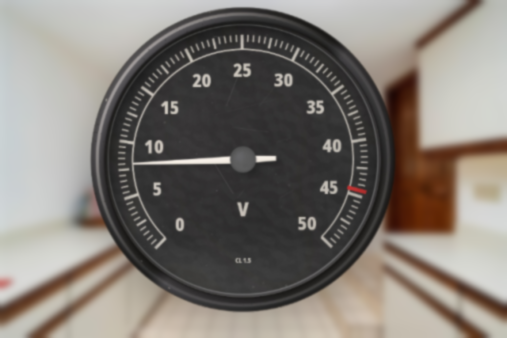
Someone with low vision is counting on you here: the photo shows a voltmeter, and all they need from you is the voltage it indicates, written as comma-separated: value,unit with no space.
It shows 8,V
